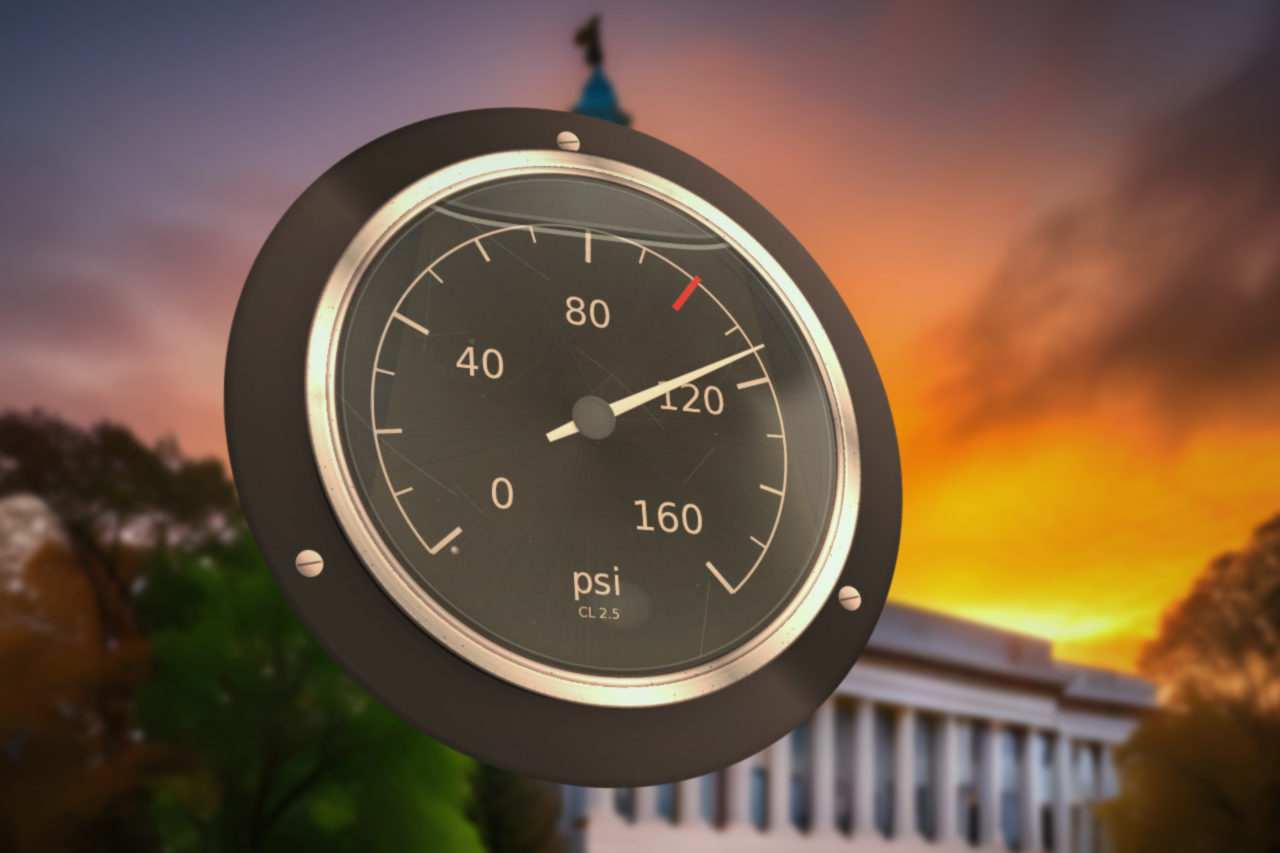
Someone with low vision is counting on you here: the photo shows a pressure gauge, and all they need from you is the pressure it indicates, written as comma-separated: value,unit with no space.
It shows 115,psi
